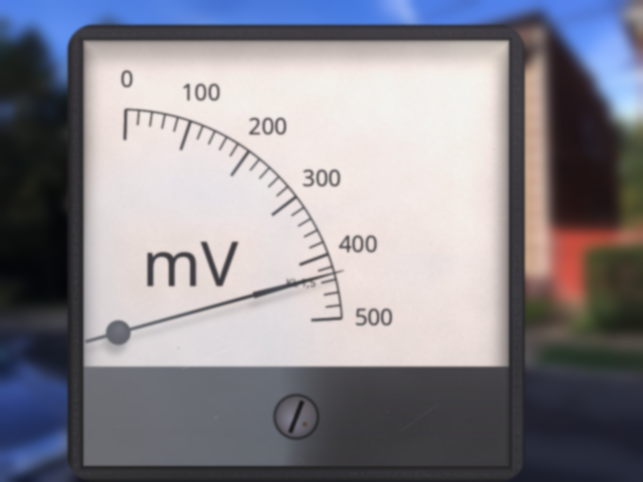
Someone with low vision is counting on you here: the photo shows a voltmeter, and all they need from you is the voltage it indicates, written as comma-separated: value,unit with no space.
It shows 430,mV
